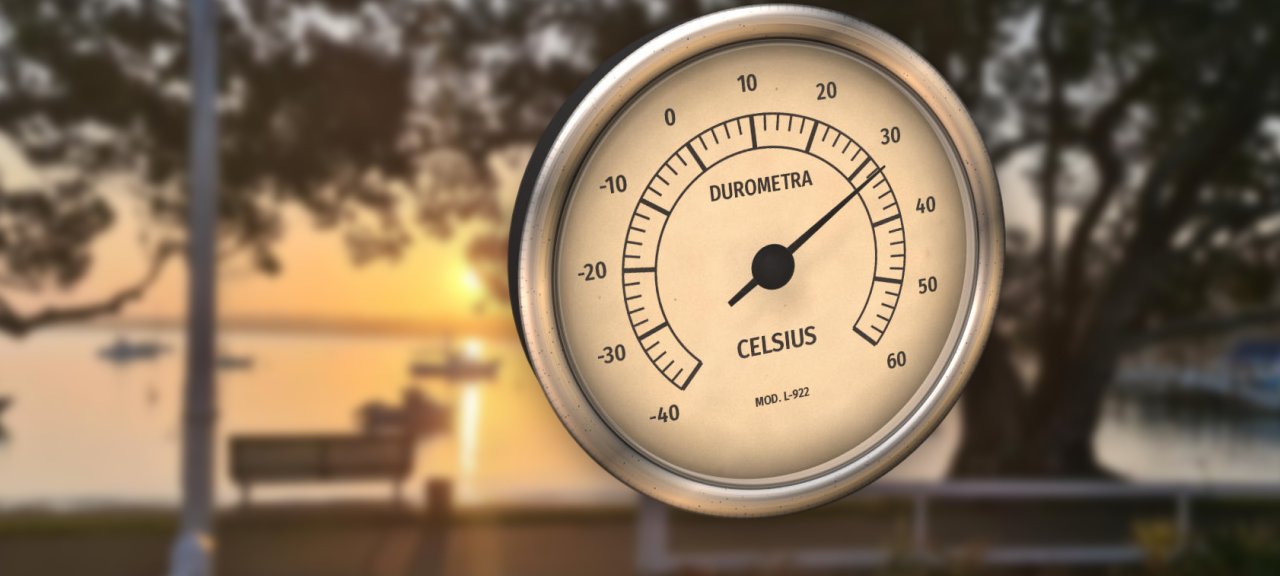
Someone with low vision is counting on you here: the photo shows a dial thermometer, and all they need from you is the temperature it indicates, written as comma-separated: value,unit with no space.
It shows 32,°C
